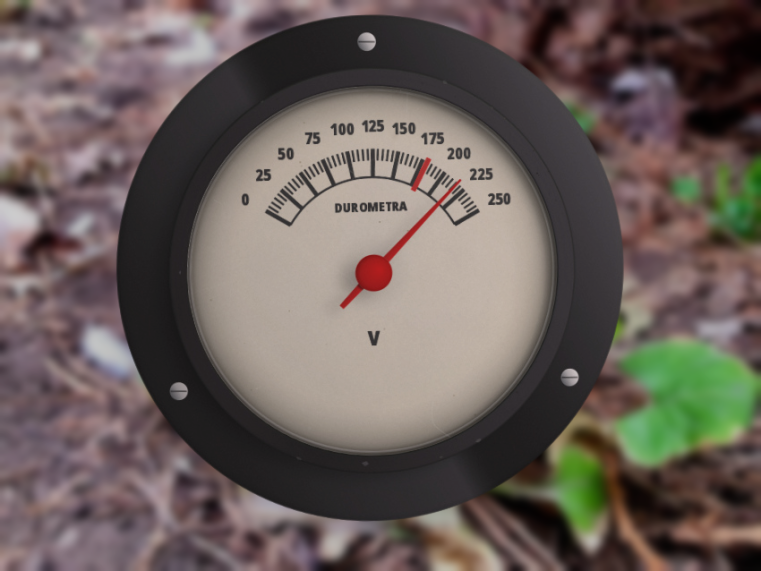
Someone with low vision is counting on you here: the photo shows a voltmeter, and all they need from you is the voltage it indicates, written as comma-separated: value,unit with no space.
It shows 215,V
